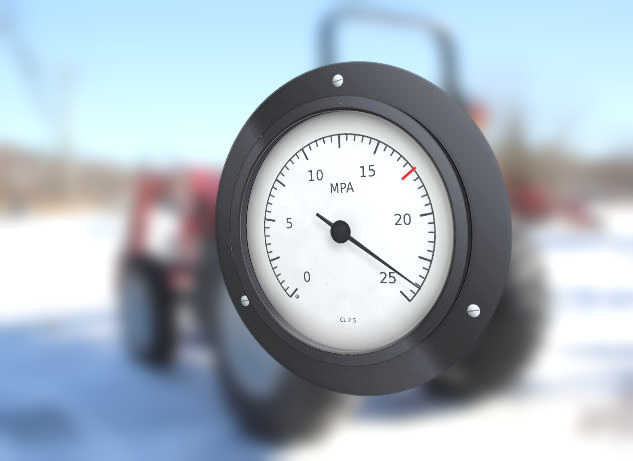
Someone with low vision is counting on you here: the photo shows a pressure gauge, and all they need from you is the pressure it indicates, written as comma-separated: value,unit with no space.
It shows 24,MPa
